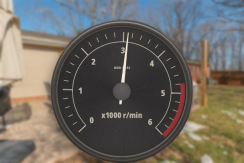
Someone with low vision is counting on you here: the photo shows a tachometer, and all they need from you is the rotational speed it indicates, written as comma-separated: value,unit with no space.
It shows 3100,rpm
